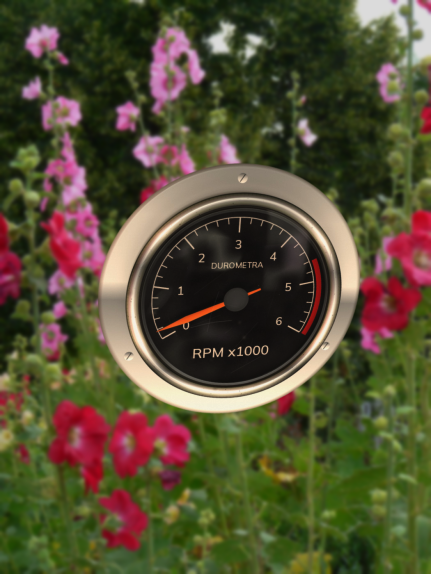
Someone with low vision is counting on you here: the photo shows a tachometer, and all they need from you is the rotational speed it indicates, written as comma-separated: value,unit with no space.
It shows 200,rpm
